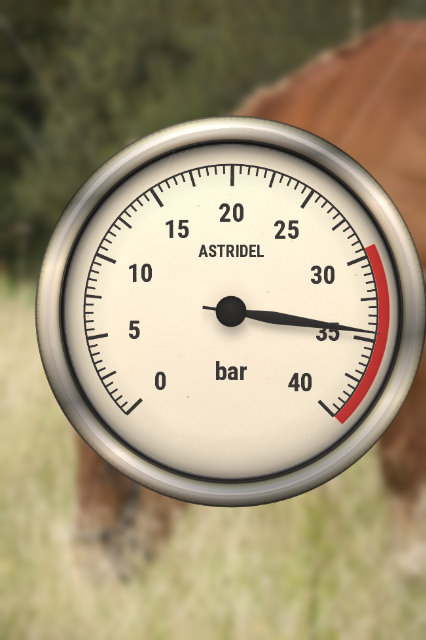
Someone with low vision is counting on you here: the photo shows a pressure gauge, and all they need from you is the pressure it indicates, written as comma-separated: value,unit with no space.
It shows 34.5,bar
